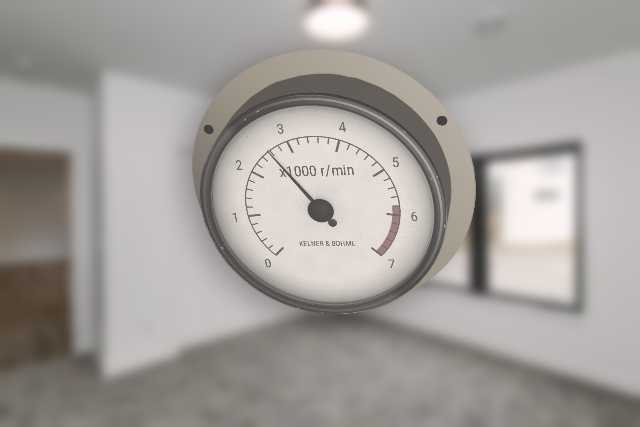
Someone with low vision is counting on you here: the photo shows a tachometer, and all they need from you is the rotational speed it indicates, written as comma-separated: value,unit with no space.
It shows 2600,rpm
